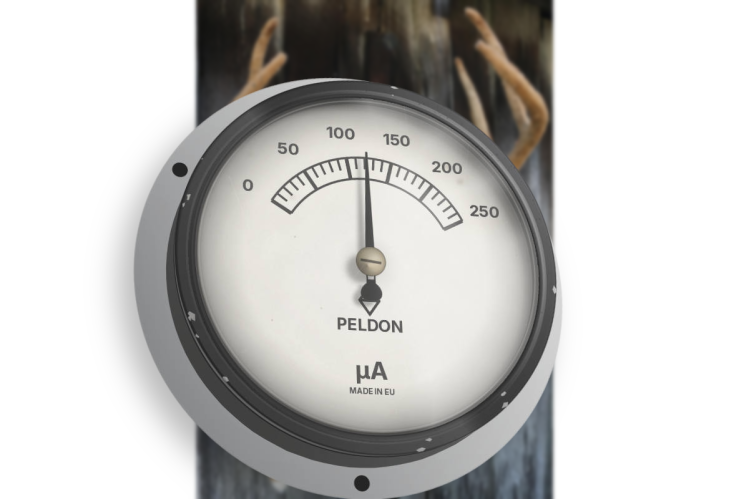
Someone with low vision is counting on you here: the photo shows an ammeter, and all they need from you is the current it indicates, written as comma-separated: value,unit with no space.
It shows 120,µA
